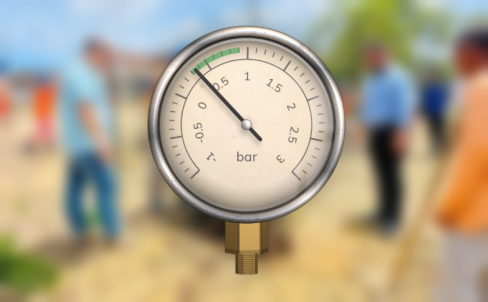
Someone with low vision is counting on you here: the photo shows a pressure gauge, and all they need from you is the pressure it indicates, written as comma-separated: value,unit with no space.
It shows 0.35,bar
